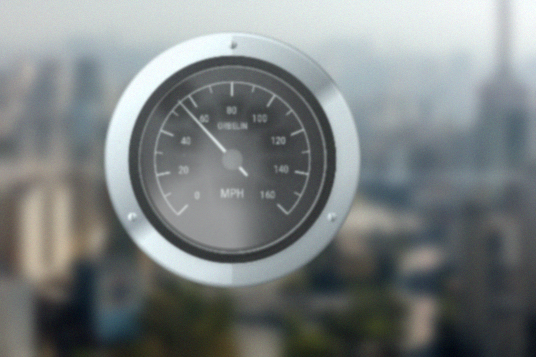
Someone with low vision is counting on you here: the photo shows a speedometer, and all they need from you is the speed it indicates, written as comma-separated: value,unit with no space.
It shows 55,mph
